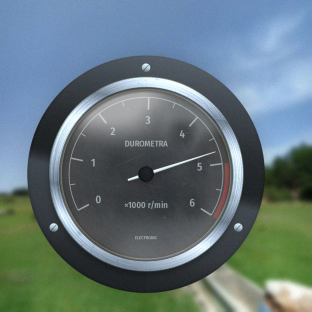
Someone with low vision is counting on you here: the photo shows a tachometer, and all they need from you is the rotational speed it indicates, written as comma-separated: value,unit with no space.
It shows 4750,rpm
